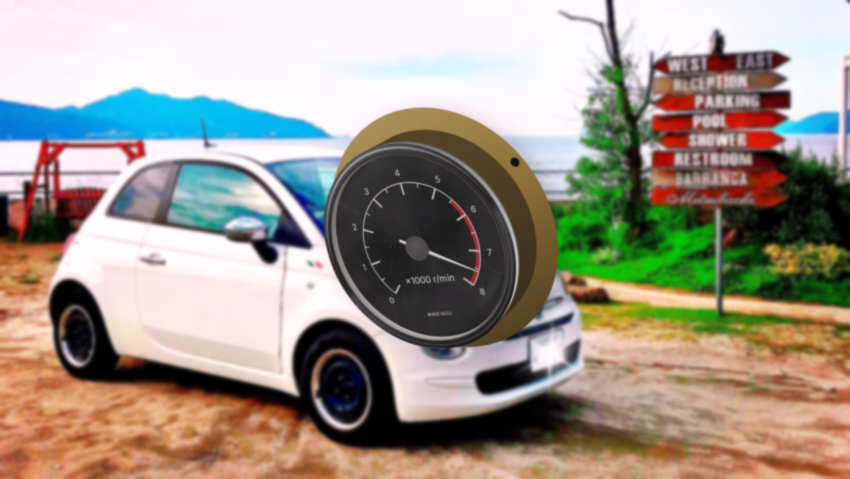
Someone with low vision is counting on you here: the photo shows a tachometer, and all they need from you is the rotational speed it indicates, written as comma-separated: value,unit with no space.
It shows 7500,rpm
